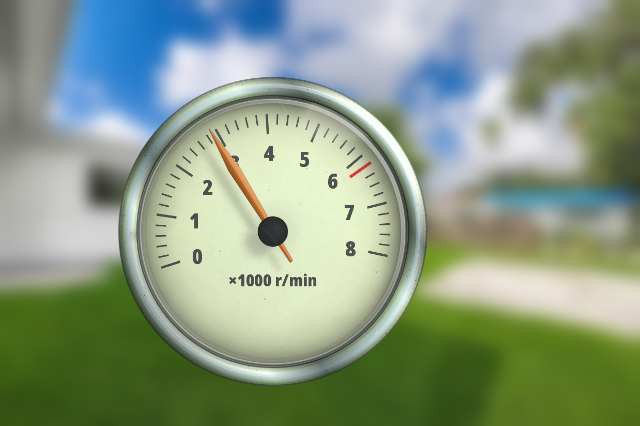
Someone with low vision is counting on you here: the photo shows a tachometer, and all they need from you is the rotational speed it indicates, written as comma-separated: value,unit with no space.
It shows 2900,rpm
